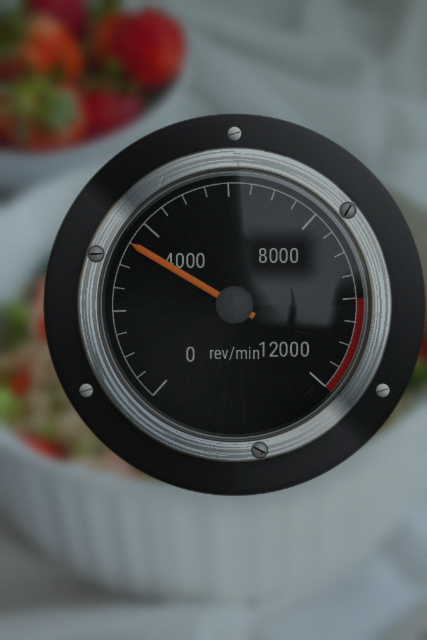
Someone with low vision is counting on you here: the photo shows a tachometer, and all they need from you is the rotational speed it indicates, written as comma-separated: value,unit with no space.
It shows 3500,rpm
